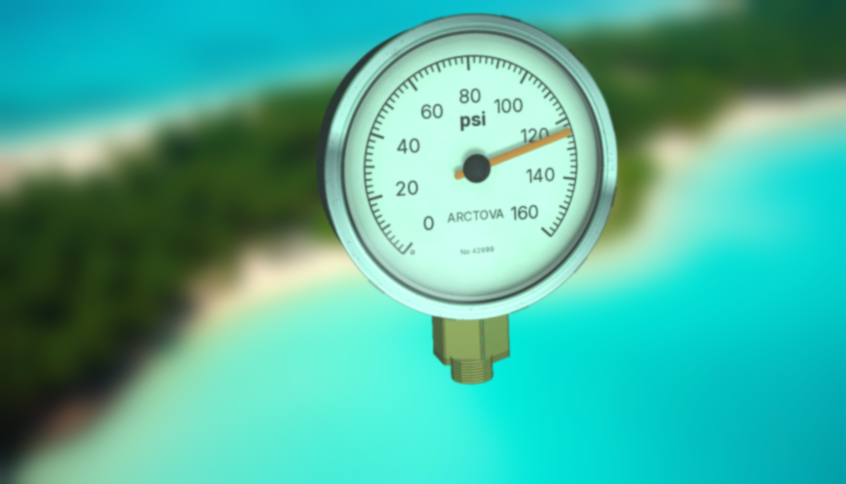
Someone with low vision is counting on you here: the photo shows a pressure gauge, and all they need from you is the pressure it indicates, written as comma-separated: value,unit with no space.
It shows 124,psi
